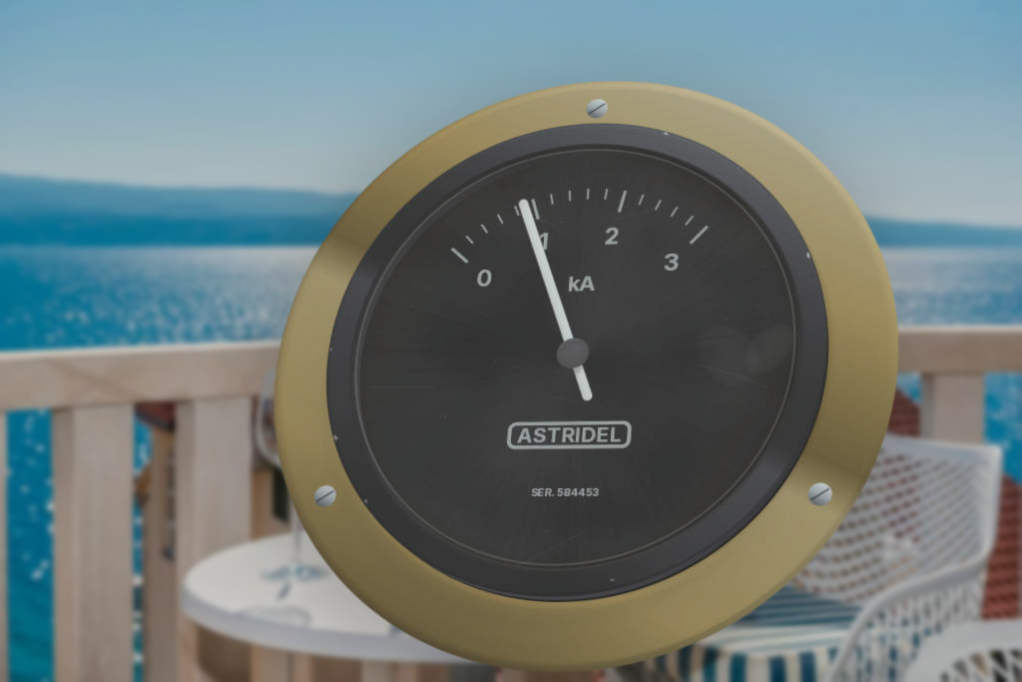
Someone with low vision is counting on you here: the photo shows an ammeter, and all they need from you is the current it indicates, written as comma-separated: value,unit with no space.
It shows 0.9,kA
